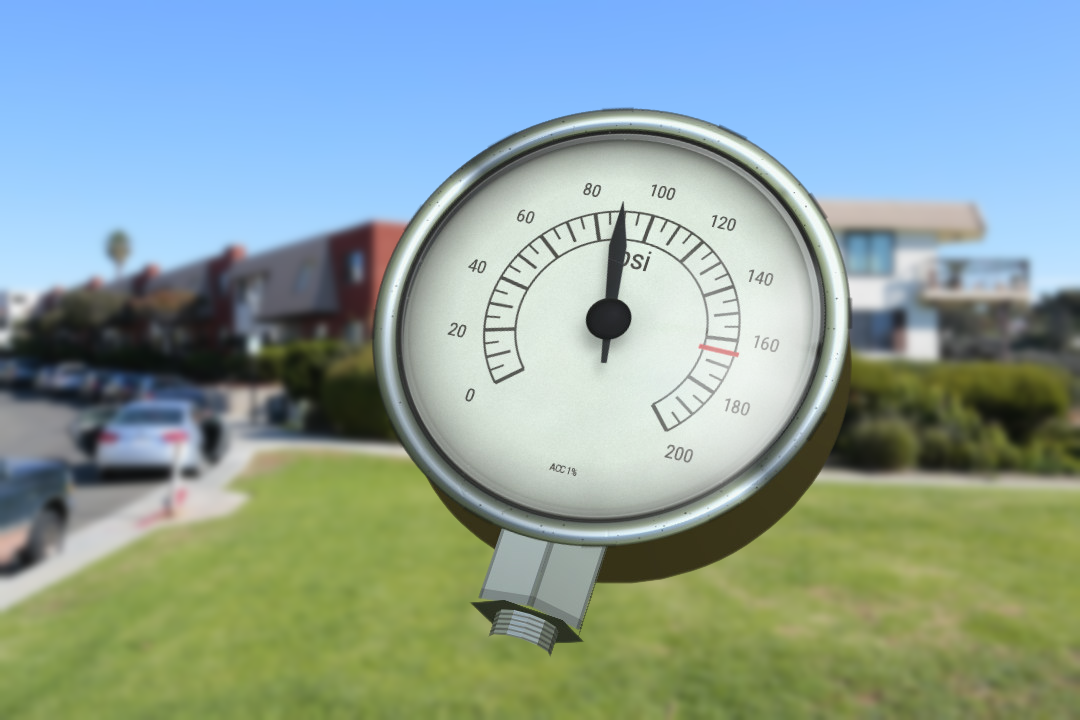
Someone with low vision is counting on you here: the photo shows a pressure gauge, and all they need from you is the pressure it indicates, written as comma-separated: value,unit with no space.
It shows 90,psi
